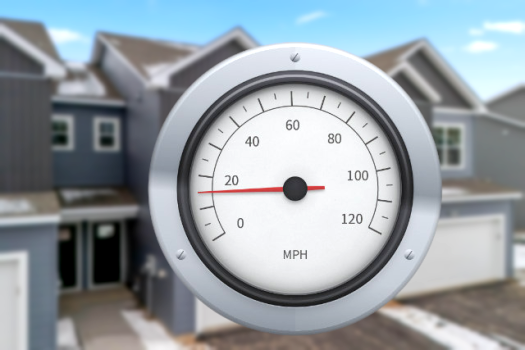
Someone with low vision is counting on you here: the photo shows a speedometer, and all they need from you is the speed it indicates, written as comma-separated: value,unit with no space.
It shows 15,mph
